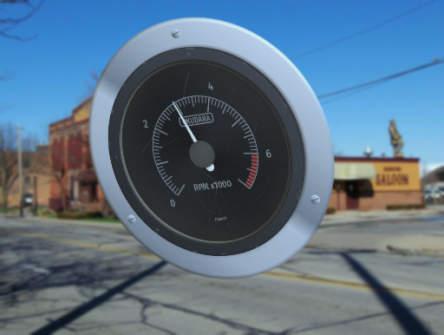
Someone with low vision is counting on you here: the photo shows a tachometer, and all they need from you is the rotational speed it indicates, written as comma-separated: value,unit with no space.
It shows 3000,rpm
